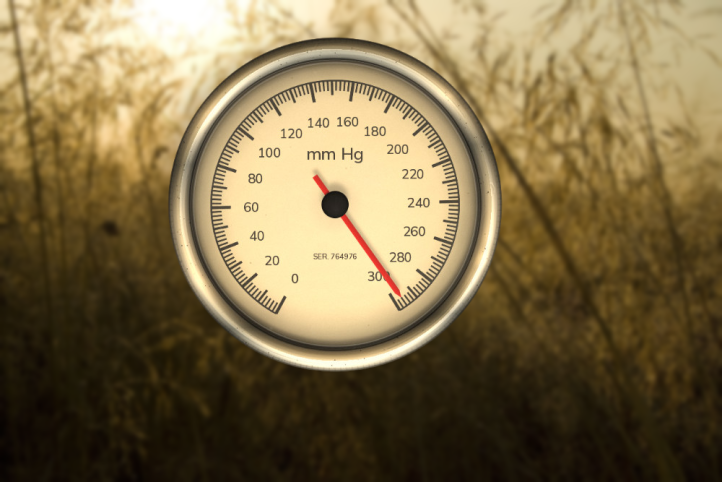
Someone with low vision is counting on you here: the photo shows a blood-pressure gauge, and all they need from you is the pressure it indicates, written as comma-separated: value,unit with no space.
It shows 296,mmHg
